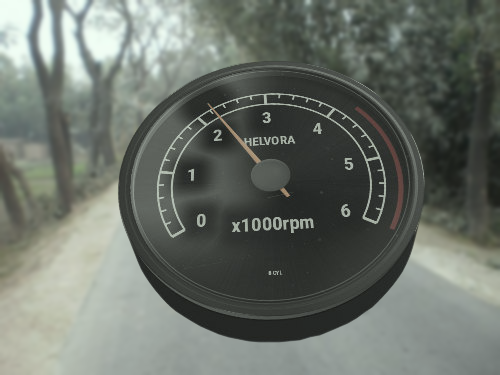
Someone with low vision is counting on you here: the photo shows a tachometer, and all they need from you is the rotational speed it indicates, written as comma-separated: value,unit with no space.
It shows 2200,rpm
